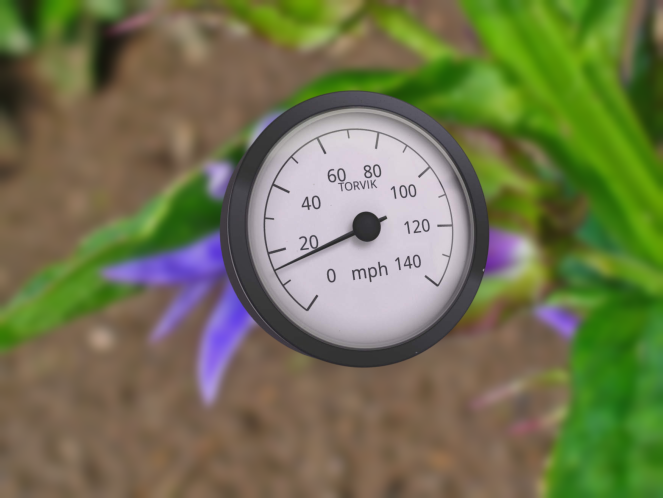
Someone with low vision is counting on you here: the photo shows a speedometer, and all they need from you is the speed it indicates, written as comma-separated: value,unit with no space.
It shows 15,mph
